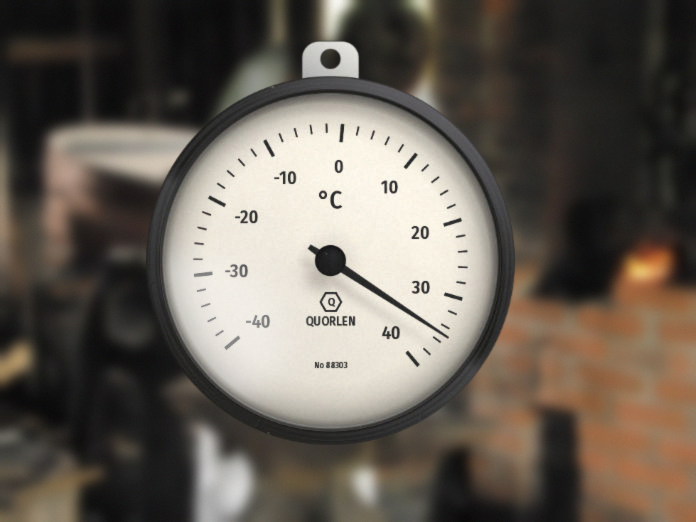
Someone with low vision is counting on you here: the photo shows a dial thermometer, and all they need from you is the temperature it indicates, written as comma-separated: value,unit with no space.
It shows 35,°C
